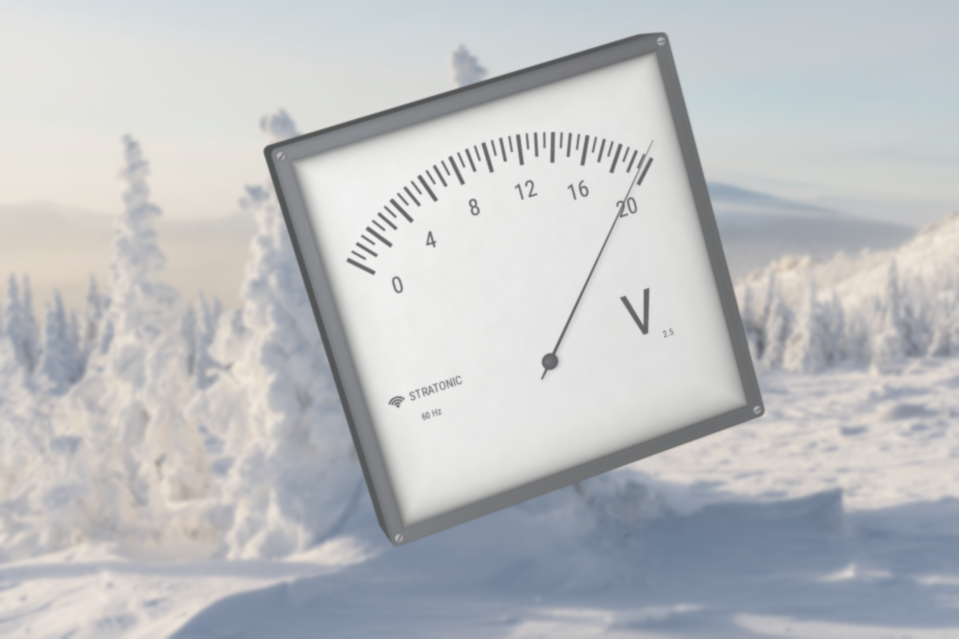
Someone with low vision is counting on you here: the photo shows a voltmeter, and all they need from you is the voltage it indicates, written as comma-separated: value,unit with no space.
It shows 19.5,V
